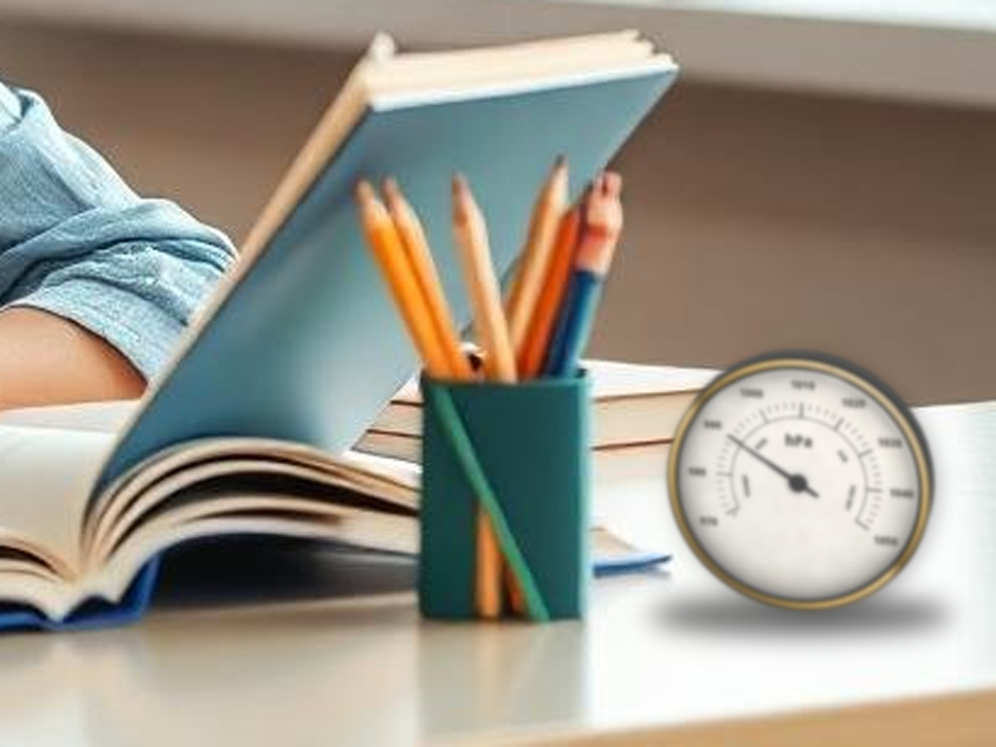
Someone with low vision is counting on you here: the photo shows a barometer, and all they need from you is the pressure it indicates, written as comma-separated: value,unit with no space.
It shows 990,hPa
